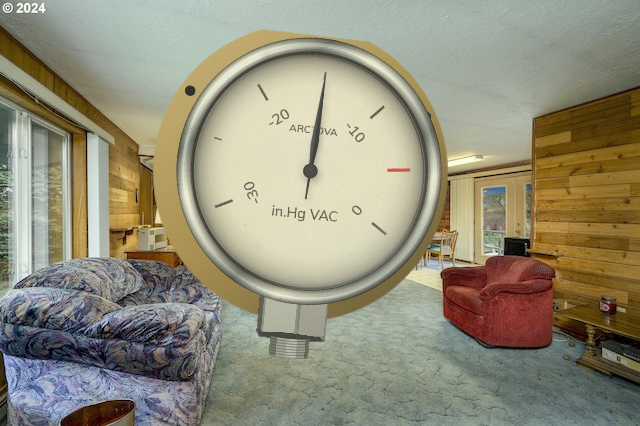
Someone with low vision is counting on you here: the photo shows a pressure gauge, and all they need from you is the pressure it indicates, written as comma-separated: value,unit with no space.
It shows -15,inHg
